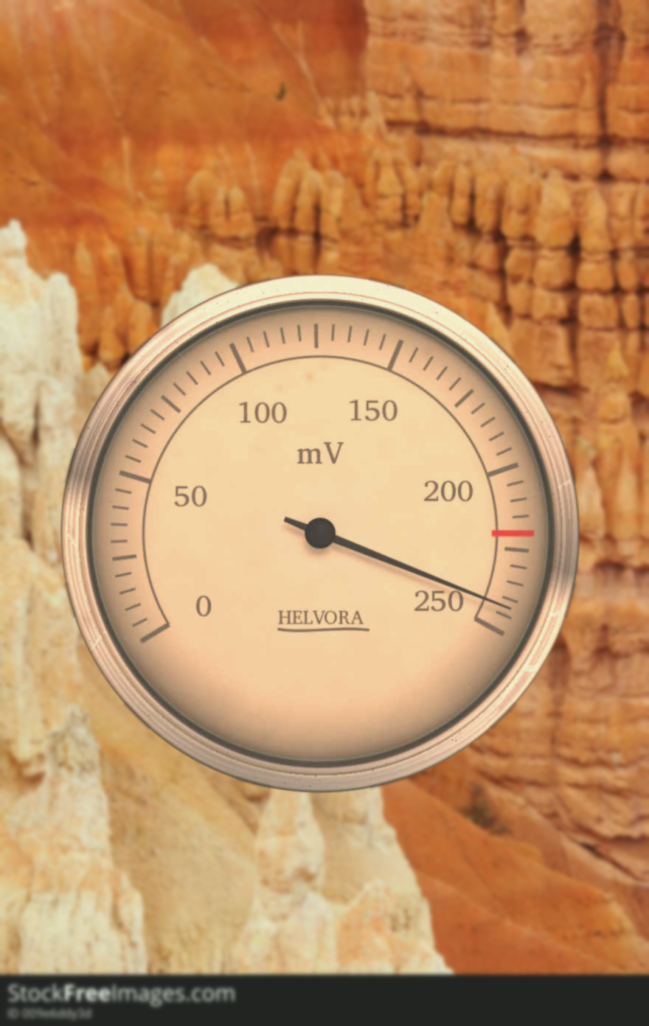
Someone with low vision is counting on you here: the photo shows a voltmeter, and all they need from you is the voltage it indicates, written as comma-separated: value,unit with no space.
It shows 242.5,mV
